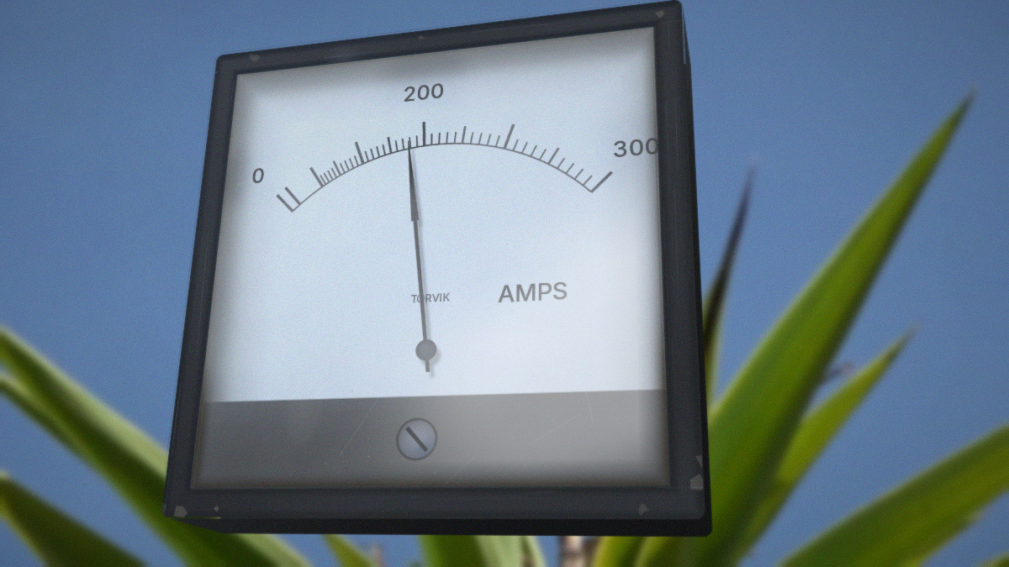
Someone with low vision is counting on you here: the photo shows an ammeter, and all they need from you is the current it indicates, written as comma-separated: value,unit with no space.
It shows 190,A
